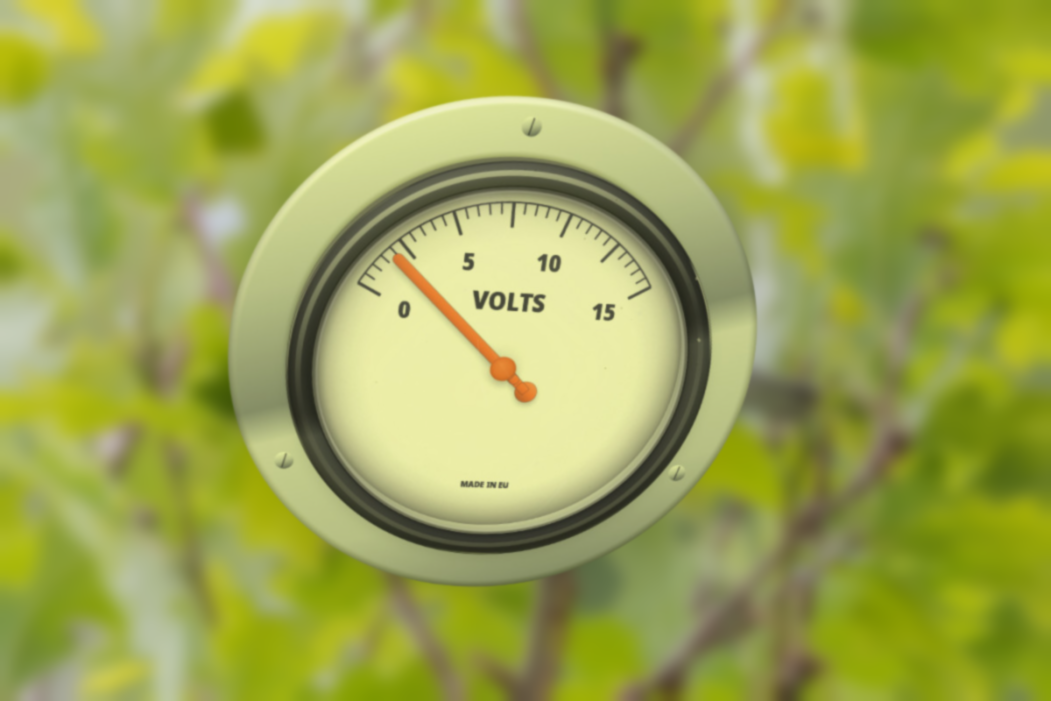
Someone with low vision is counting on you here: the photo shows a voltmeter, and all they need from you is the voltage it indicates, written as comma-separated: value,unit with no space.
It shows 2,V
